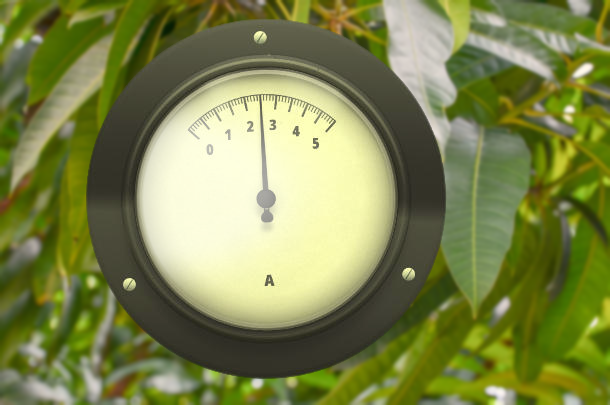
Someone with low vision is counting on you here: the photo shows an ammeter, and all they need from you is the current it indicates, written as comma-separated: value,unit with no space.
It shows 2.5,A
